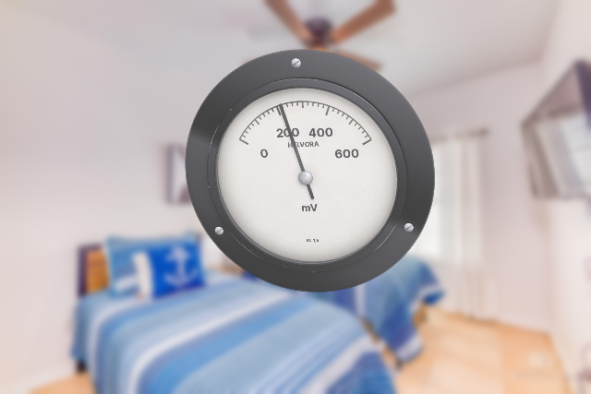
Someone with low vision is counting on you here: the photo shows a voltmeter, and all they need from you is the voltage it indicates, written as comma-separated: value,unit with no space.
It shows 220,mV
